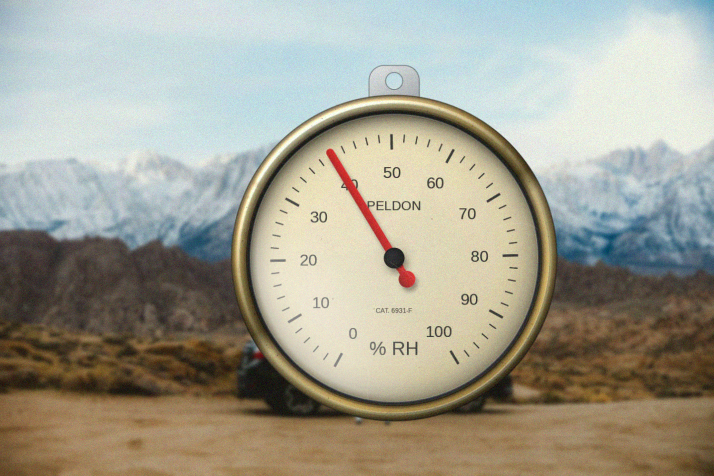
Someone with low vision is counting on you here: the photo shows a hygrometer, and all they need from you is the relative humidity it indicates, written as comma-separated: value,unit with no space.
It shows 40,%
